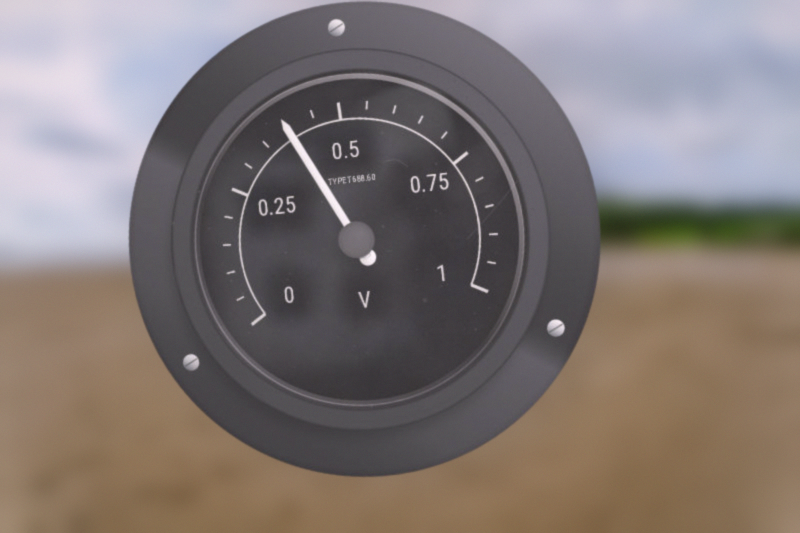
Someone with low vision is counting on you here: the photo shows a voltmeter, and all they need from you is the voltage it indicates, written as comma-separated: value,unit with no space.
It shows 0.4,V
